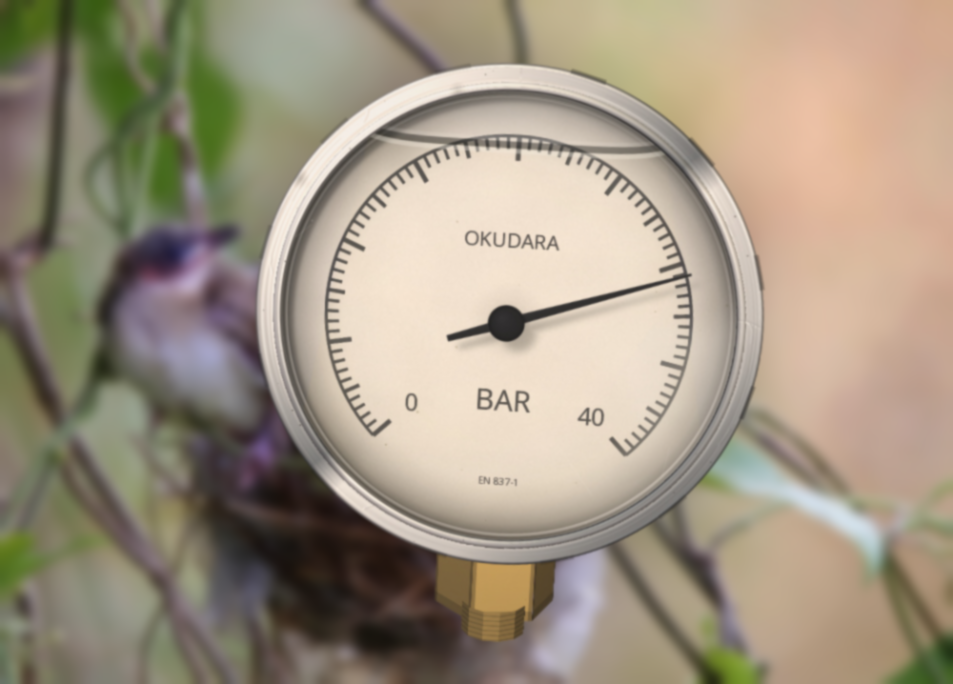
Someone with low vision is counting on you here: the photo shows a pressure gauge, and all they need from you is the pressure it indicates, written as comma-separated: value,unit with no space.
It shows 30.5,bar
